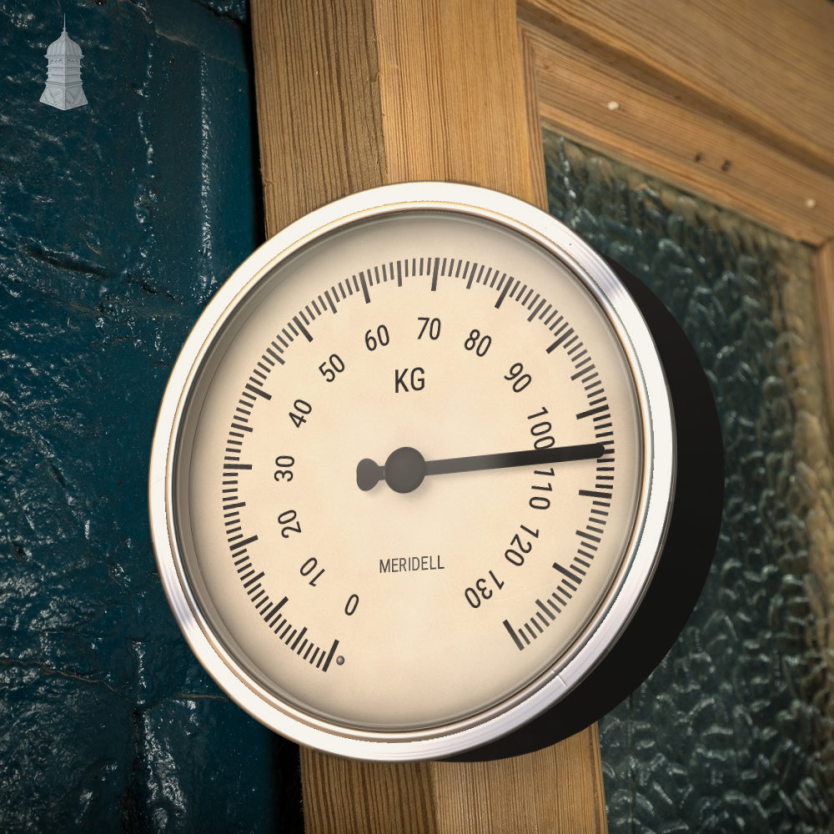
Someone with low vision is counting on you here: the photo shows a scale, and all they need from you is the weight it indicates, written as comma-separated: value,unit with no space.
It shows 105,kg
